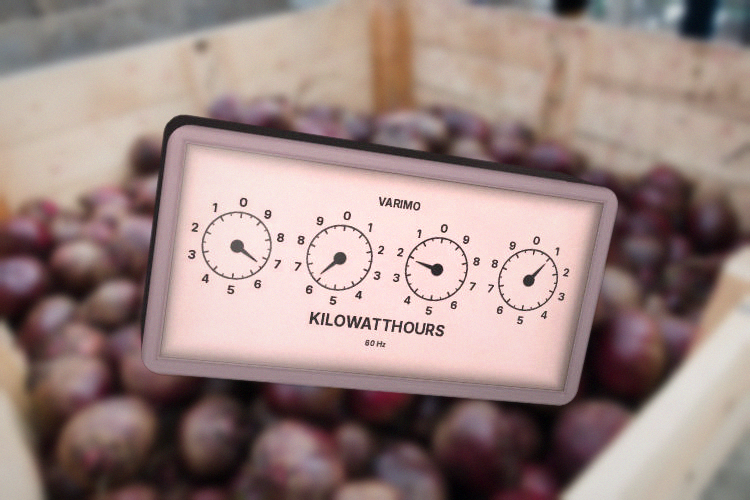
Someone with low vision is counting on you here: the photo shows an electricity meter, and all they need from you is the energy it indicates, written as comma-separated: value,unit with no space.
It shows 6621,kWh
